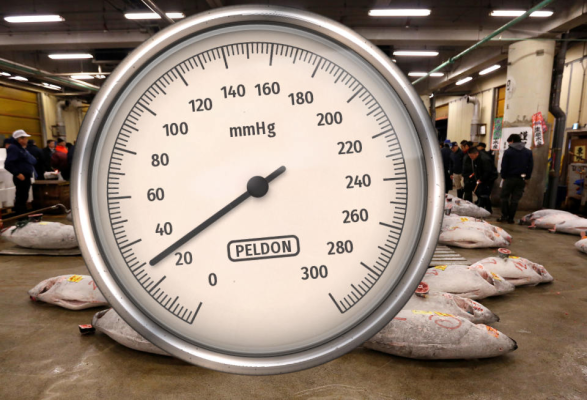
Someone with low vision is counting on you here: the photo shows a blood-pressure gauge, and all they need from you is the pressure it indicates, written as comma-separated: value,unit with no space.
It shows 28,mmHg
